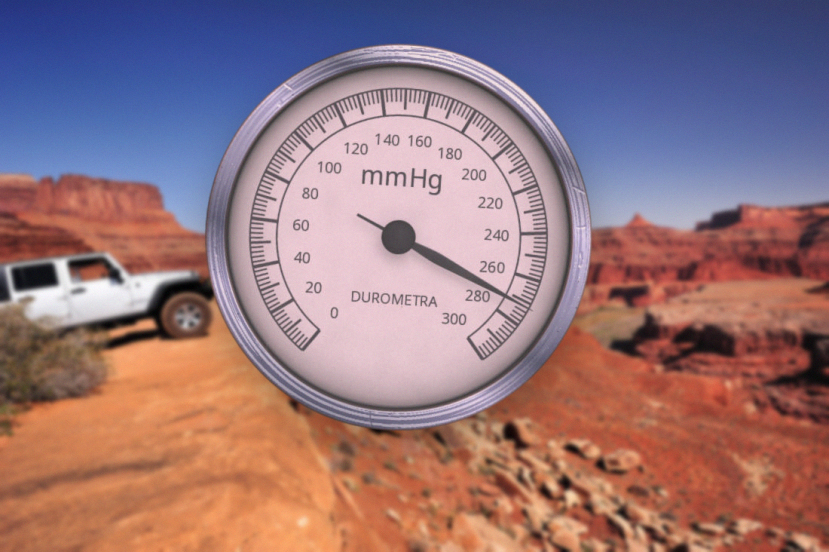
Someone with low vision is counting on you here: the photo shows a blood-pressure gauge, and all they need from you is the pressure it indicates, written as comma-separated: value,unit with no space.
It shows 272,mmHg
